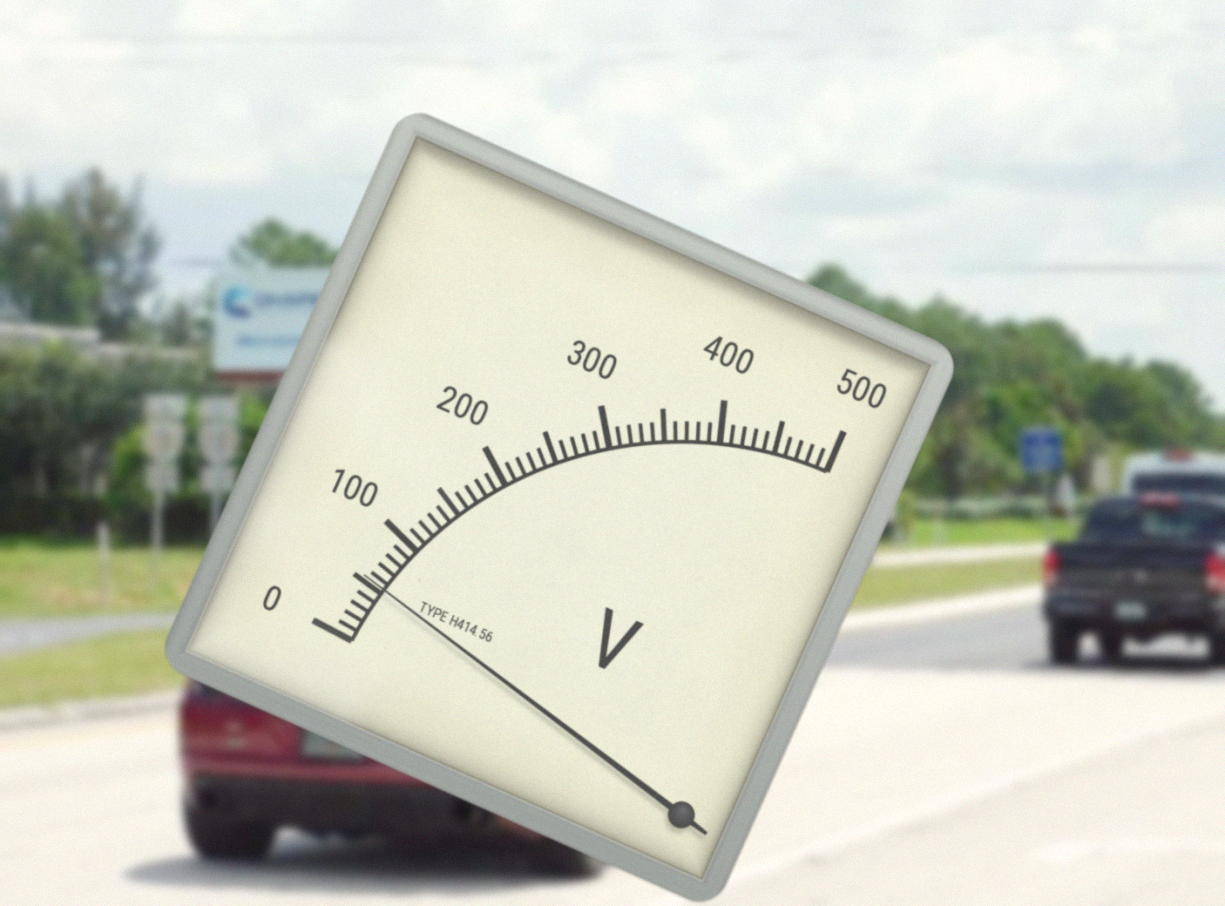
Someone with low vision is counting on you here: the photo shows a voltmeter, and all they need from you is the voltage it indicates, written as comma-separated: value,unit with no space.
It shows 55,V
